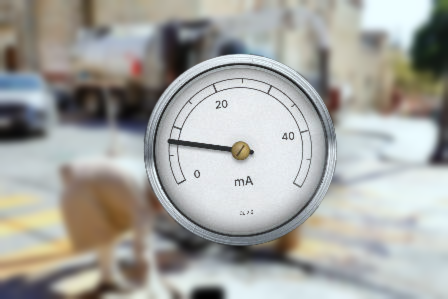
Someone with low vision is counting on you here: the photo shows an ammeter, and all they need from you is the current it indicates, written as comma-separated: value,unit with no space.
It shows 7.5,mA
